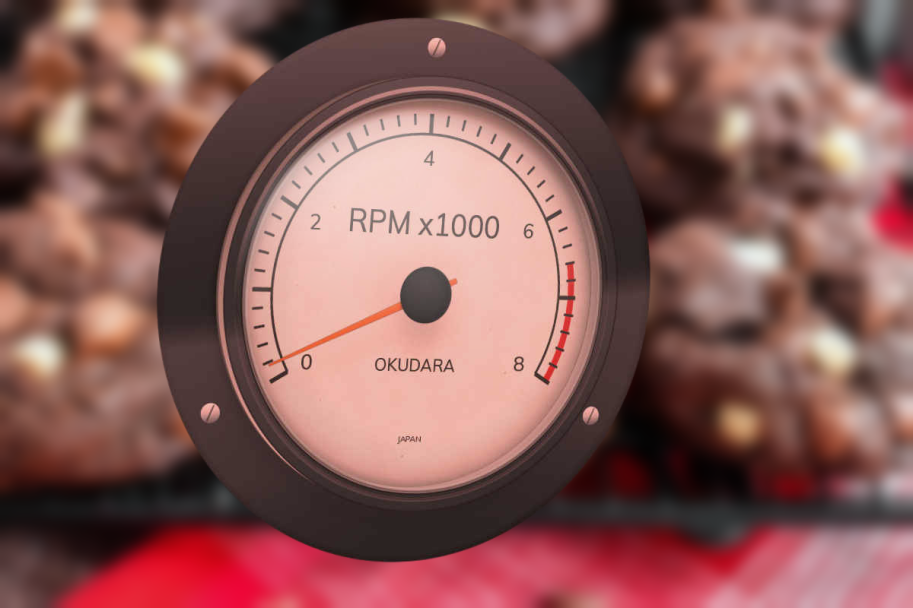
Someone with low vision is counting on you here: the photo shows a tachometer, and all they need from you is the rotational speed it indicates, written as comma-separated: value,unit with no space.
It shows 200,rpm
